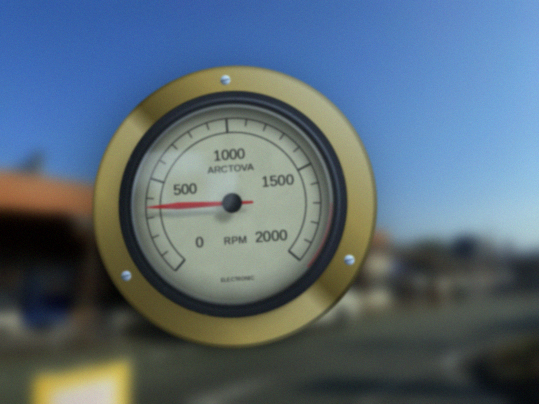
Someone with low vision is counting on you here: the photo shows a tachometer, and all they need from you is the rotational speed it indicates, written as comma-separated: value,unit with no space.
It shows 350,rpm
